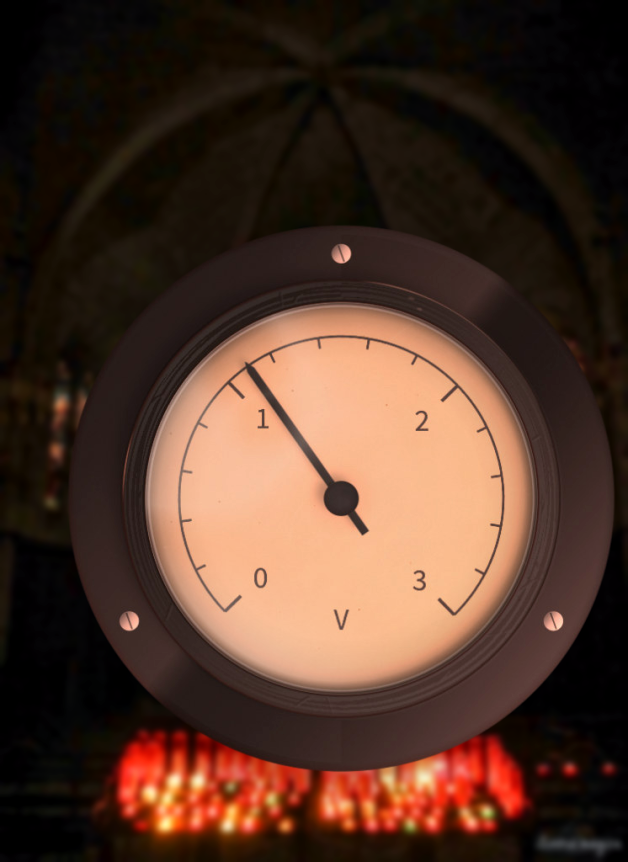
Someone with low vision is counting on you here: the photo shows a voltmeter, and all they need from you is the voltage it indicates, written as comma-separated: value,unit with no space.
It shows 1.1,V
